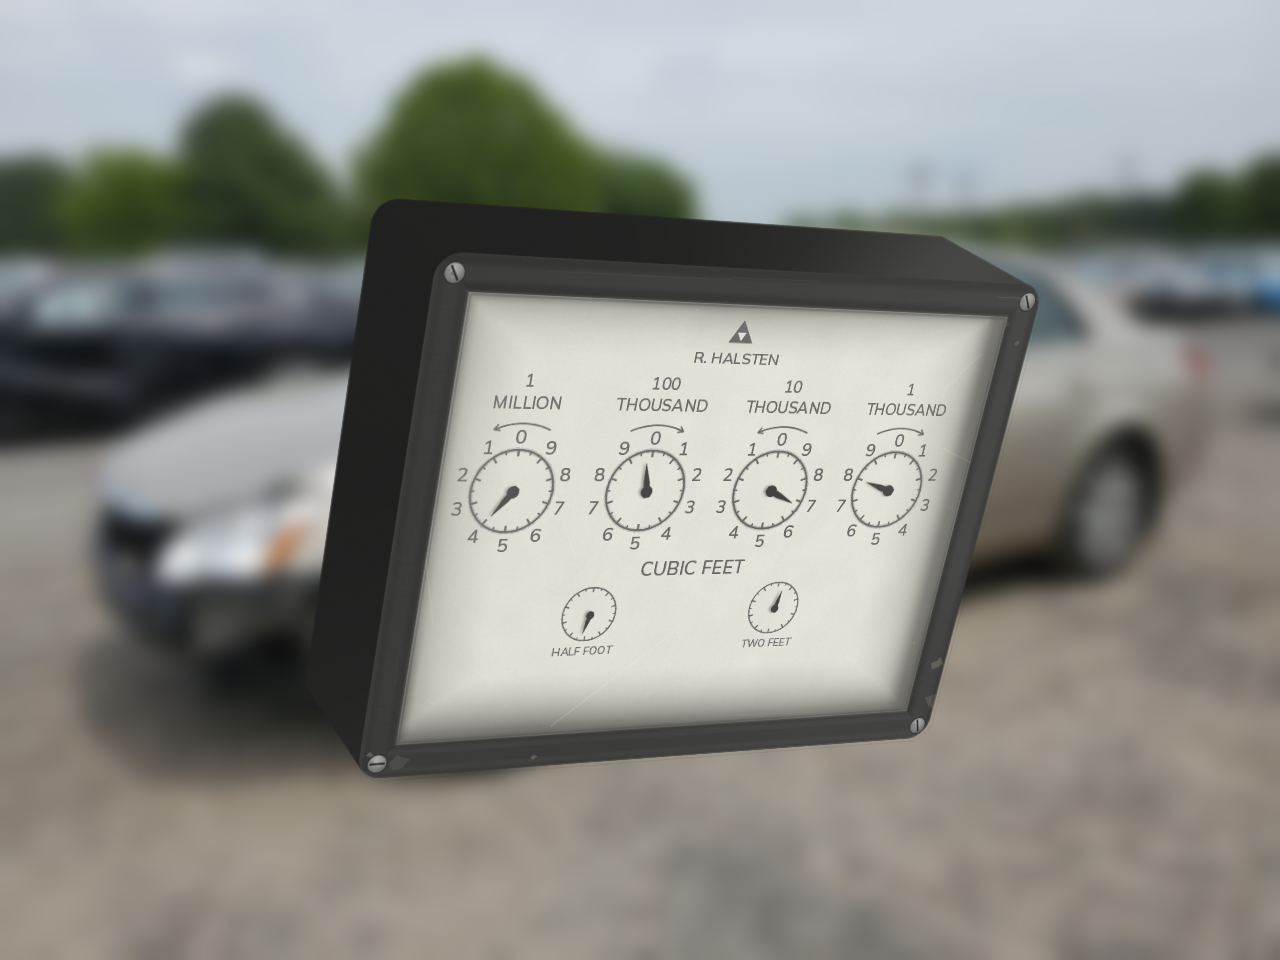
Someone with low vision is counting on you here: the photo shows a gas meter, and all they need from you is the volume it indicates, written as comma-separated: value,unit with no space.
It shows 396800,ft³
